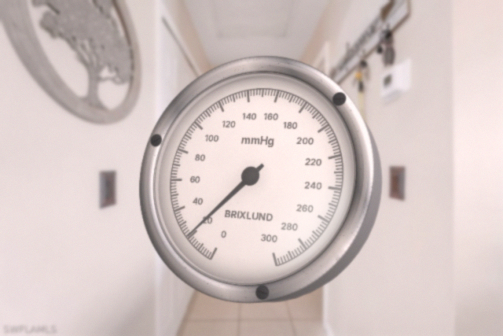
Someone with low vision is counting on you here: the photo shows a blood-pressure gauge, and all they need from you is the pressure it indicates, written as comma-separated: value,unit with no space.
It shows 20,mmHg
